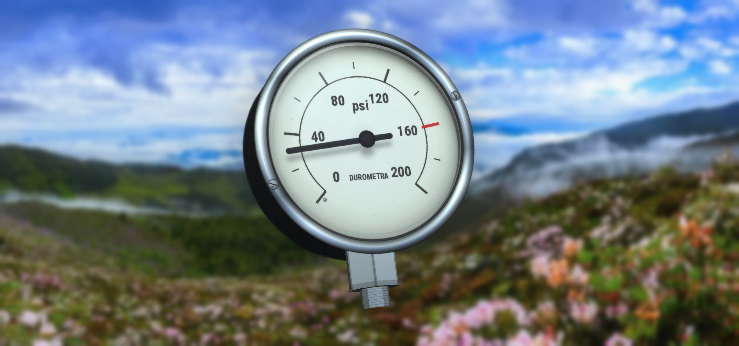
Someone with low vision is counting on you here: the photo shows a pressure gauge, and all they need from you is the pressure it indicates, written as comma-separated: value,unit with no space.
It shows 30,psi
